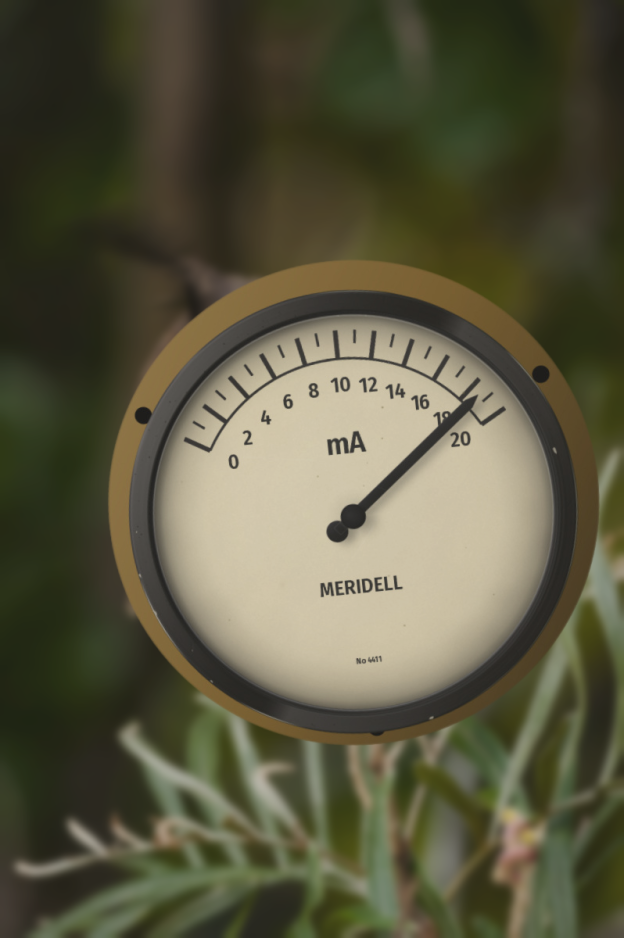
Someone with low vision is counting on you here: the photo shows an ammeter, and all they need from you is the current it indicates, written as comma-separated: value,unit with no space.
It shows 18.5,mA
